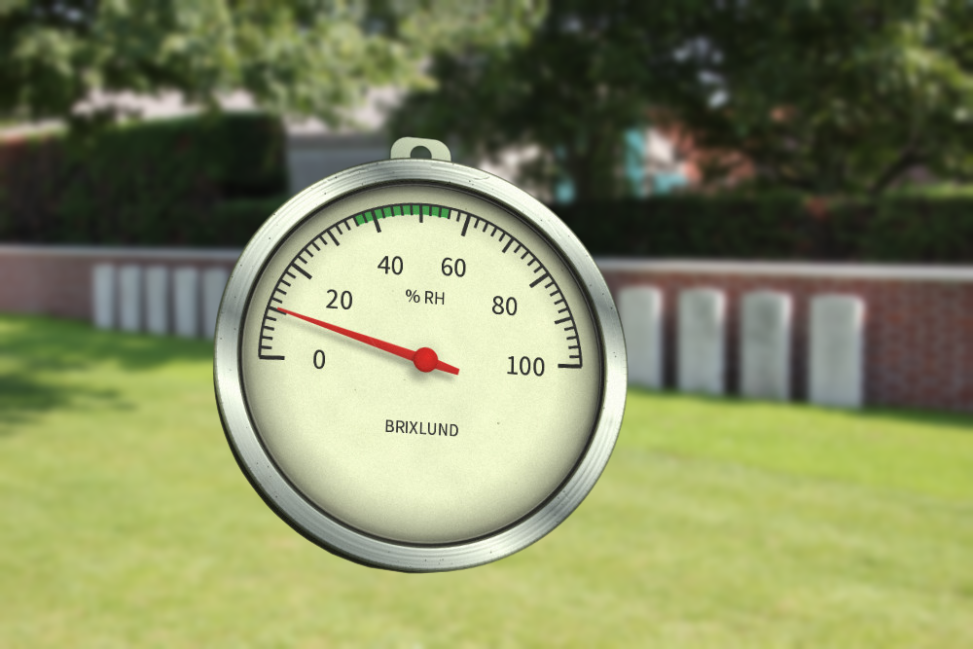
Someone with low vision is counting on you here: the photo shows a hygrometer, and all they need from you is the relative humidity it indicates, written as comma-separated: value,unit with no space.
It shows 10,%
